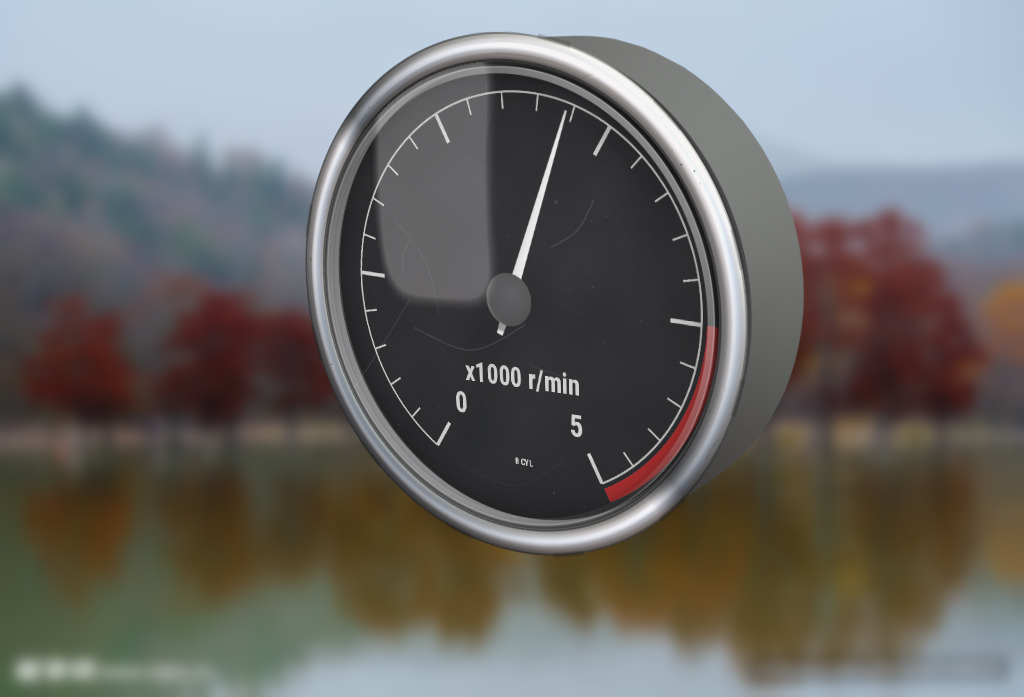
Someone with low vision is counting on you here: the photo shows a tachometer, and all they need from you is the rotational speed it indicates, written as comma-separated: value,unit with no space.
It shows 2800,rpm
